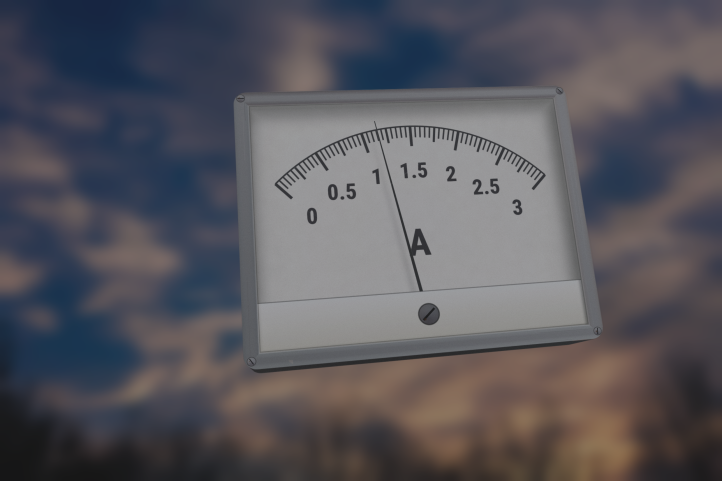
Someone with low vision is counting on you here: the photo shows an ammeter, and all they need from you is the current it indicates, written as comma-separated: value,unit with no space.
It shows 1.15,A
